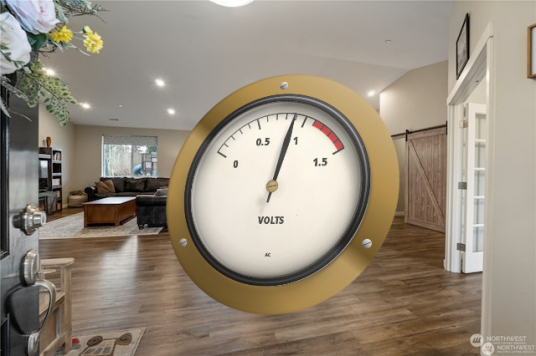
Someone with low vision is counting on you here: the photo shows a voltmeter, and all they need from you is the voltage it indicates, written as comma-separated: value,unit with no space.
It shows 0.9,V
